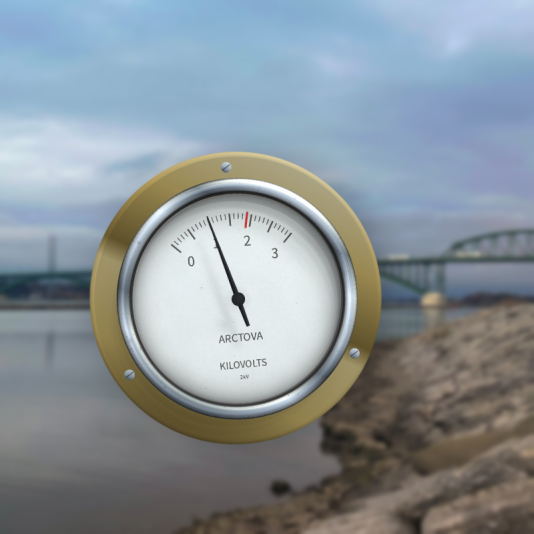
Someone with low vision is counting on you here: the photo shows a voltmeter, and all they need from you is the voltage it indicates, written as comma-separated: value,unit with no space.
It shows 1,kV
